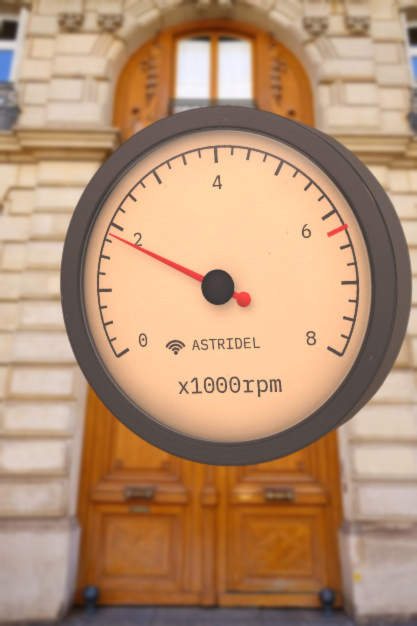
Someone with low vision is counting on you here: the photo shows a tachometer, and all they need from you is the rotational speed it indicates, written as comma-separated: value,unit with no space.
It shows 1875,rpm
